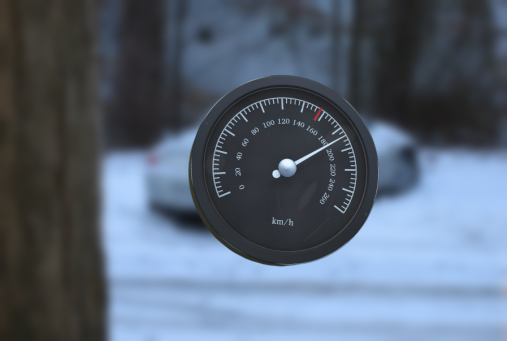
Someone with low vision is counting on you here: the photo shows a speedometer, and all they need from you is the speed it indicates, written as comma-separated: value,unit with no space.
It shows 188,km/h
